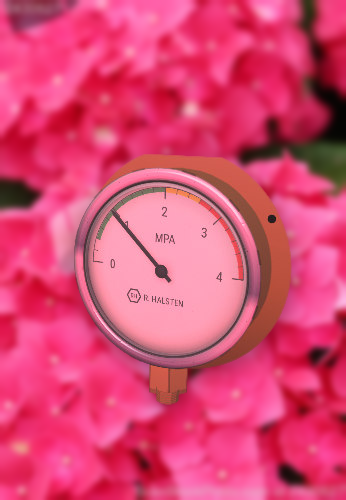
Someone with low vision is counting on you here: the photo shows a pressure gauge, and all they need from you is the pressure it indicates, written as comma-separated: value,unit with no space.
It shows 1,MPa
